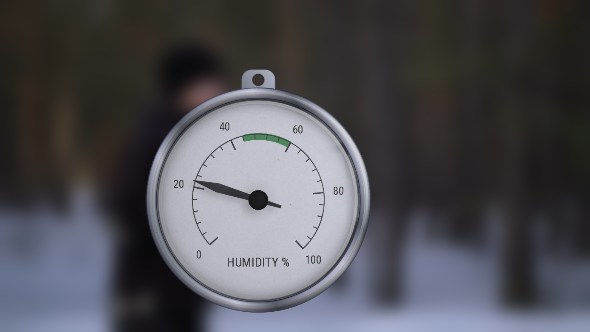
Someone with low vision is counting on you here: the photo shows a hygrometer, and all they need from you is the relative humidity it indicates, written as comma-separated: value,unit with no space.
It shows 22,%
